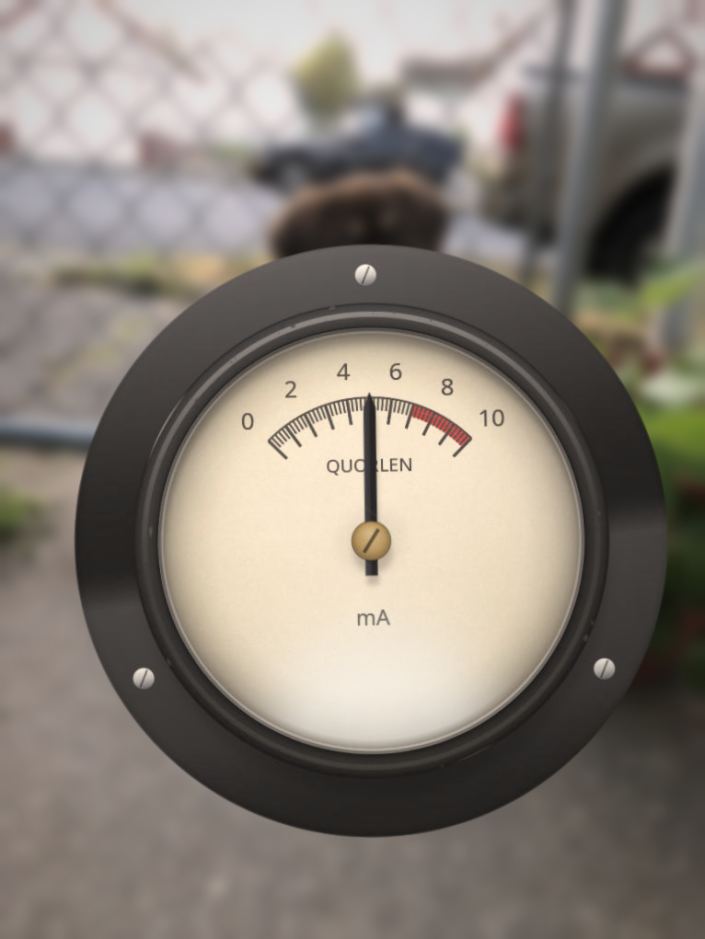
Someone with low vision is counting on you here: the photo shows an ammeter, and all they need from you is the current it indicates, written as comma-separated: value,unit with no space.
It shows 5,mA
